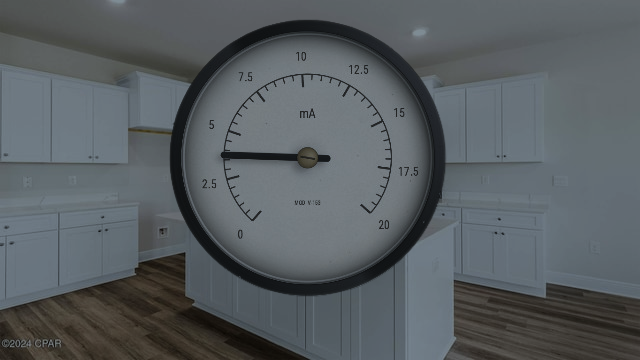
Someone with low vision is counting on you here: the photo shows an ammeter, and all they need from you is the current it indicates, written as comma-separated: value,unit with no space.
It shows 3.75,mA
